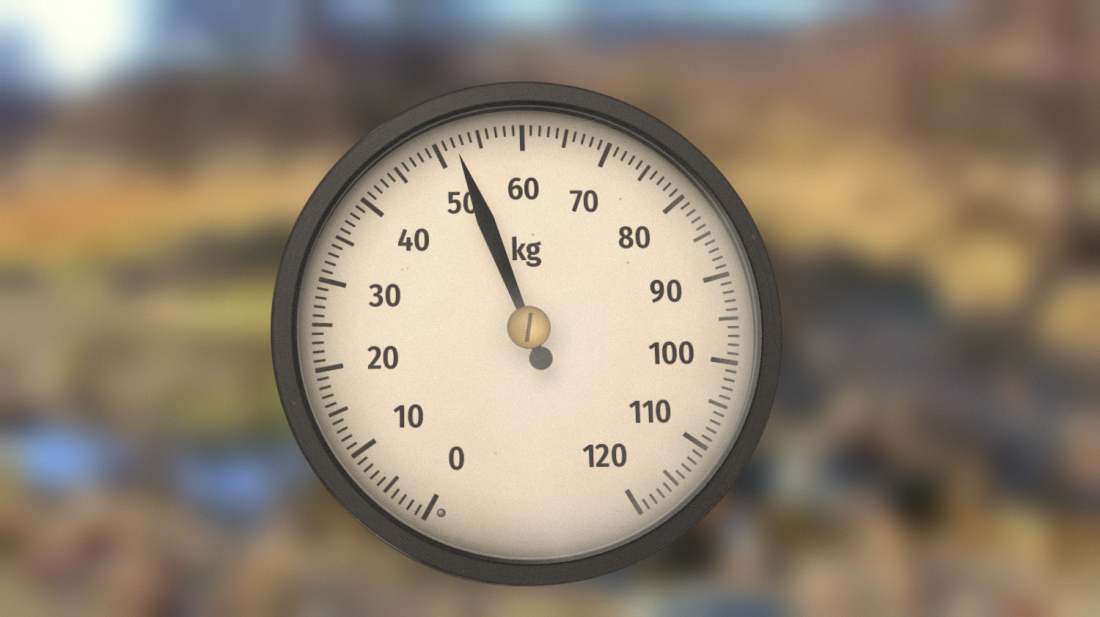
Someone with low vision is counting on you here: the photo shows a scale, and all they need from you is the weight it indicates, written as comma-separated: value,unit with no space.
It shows 52,kg
